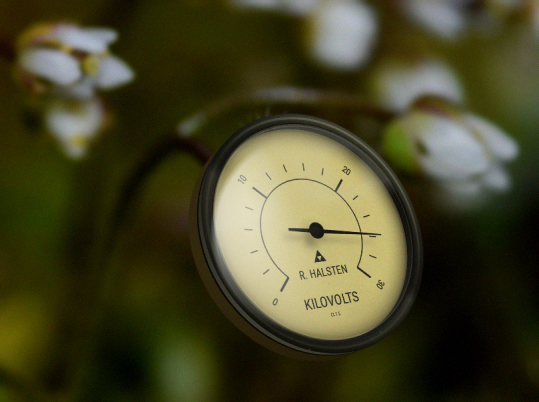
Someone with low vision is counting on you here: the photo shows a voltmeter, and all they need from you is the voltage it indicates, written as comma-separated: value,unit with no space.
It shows 26,kV
